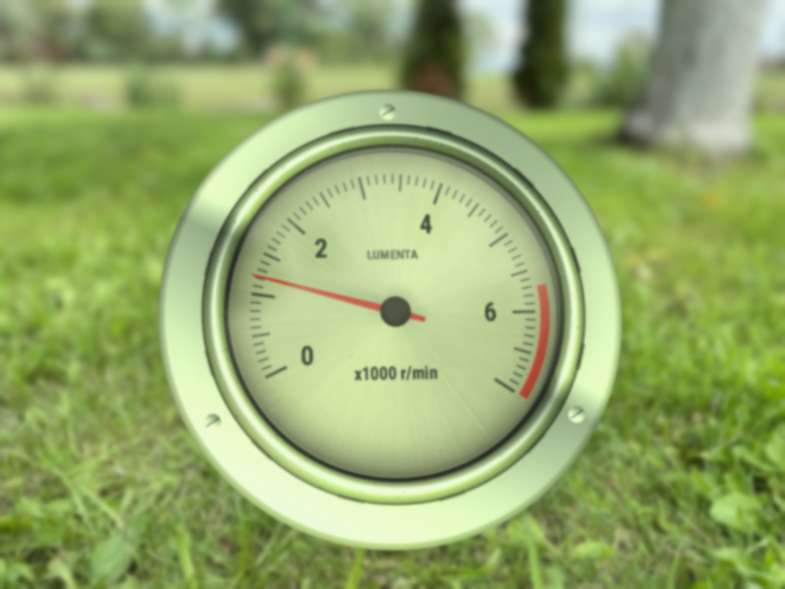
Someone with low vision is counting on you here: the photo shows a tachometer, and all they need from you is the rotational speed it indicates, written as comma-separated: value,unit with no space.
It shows 1200,rpm
